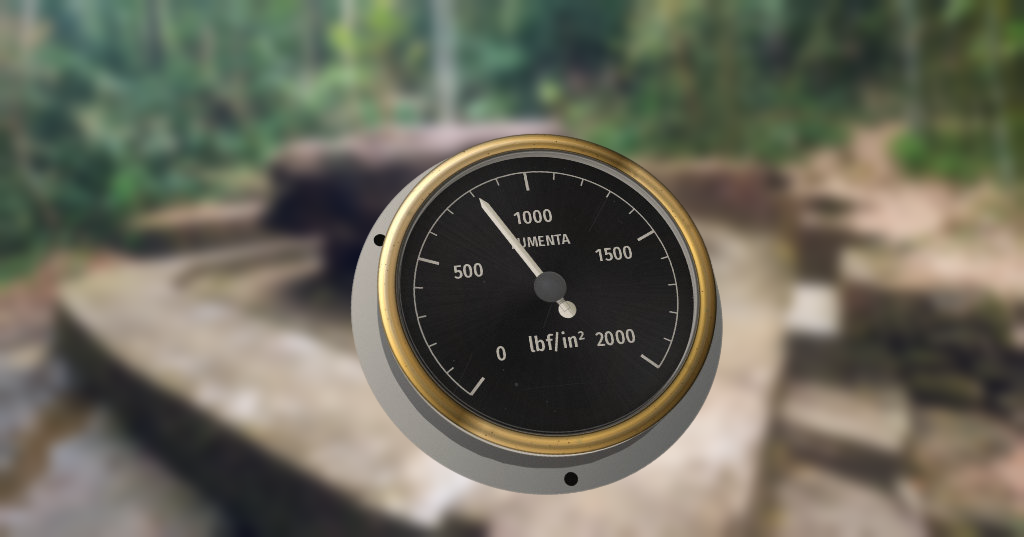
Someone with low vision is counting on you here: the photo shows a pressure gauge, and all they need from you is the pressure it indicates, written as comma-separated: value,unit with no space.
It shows 800,psi
